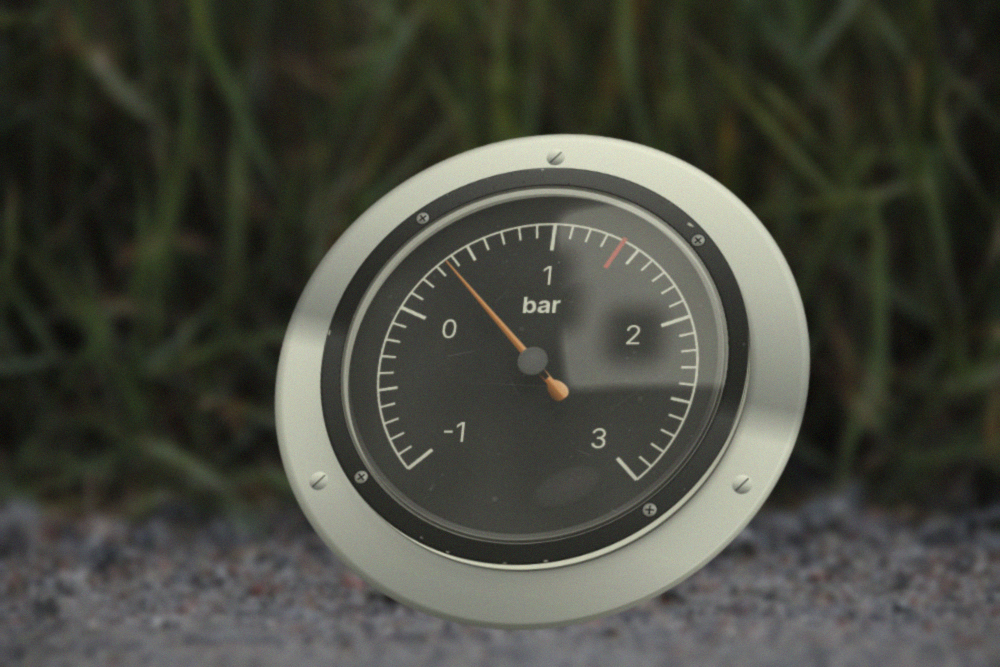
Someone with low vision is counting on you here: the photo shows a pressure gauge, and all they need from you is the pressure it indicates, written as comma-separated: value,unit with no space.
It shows 0.35,bar
